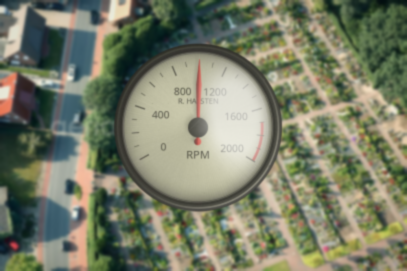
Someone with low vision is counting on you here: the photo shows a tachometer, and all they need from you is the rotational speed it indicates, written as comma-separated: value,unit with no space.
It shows 1000,rpm
